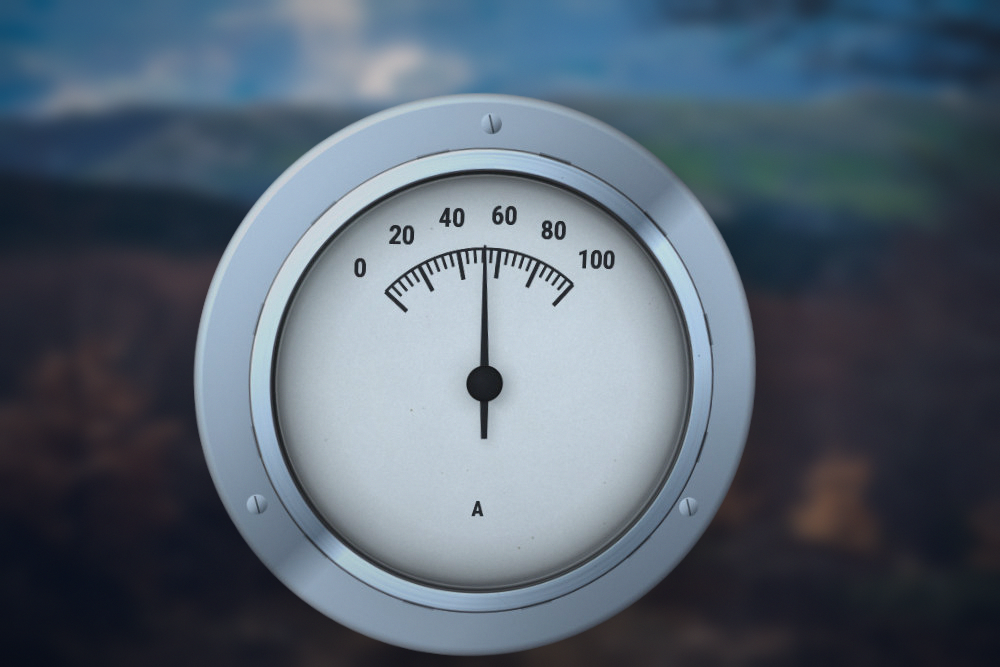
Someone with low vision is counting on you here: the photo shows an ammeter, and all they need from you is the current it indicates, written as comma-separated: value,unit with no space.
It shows 52,A
